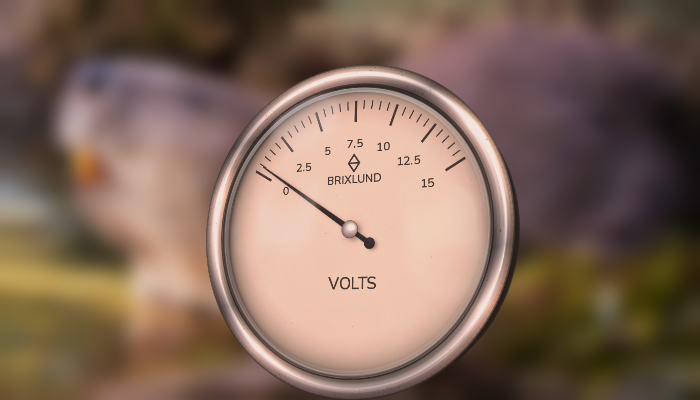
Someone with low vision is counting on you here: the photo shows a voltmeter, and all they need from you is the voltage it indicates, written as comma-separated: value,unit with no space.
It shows 0.5,V
